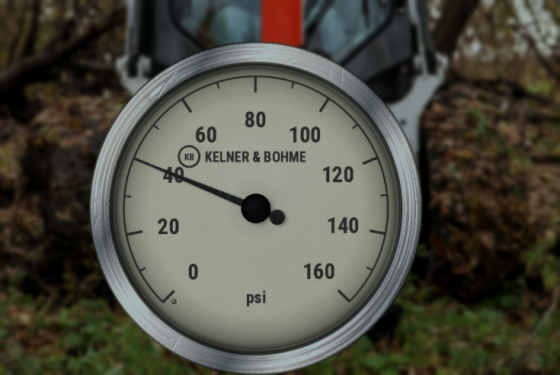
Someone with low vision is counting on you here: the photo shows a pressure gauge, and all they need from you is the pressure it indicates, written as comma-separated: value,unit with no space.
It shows 40,psi
